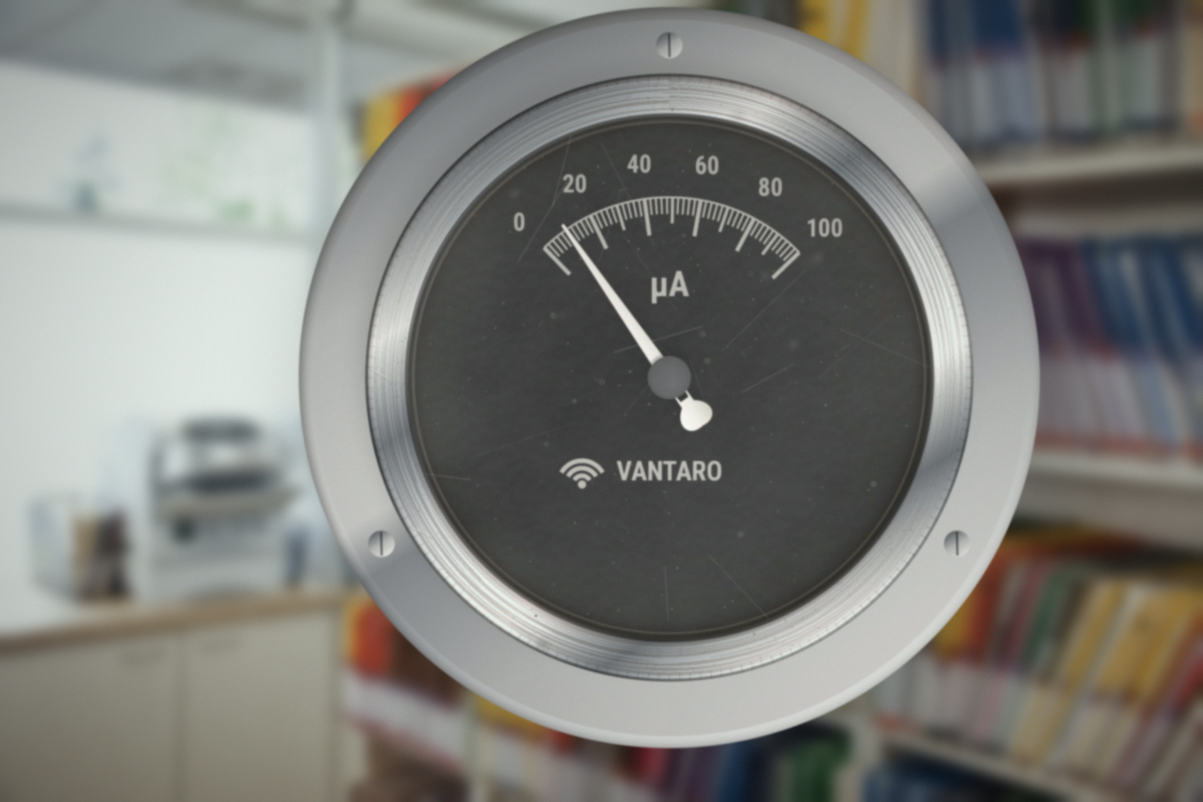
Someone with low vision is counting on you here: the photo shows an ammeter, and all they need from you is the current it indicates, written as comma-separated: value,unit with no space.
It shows 10,µA
